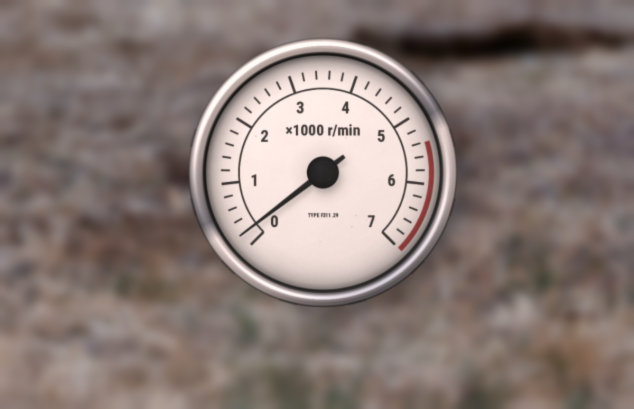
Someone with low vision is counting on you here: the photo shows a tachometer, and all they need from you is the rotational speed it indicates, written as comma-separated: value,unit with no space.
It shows 200,rpm
